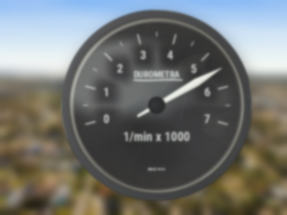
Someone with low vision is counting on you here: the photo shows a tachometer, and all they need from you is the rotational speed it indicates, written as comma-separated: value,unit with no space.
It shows 5500,rpm
